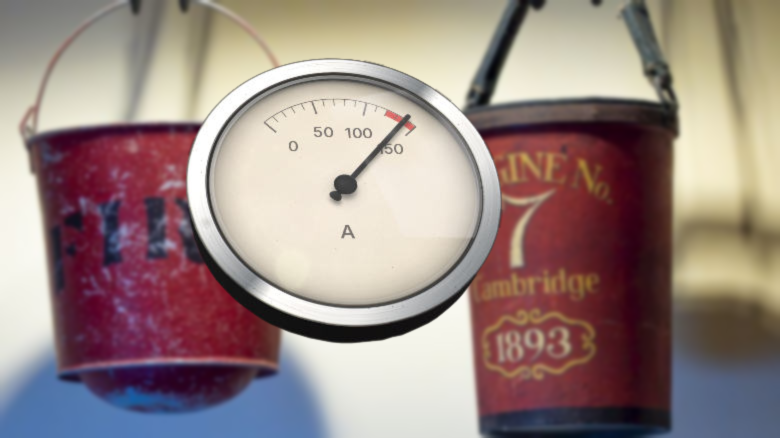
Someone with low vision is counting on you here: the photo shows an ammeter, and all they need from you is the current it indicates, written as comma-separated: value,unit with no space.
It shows 140,A
